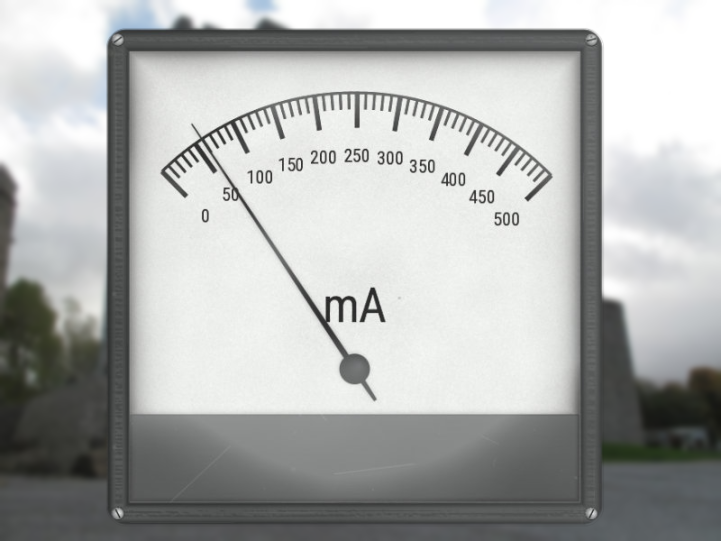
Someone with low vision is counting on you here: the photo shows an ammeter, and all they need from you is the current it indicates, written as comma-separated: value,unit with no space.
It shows 60,mA
